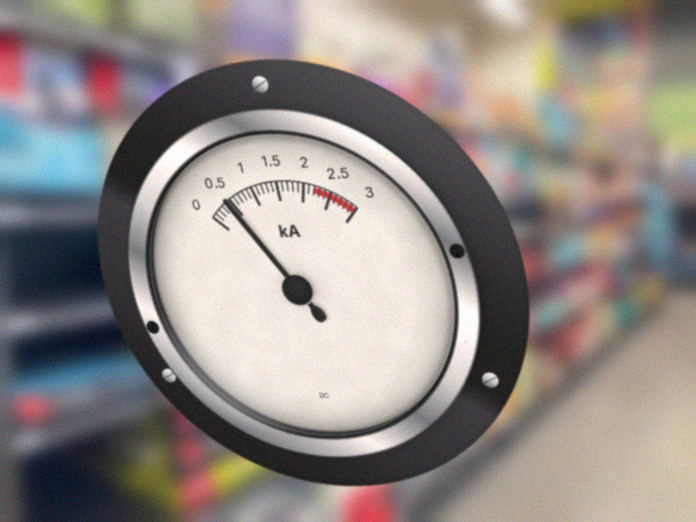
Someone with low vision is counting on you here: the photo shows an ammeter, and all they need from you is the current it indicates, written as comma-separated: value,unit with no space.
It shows 0.5,kA
